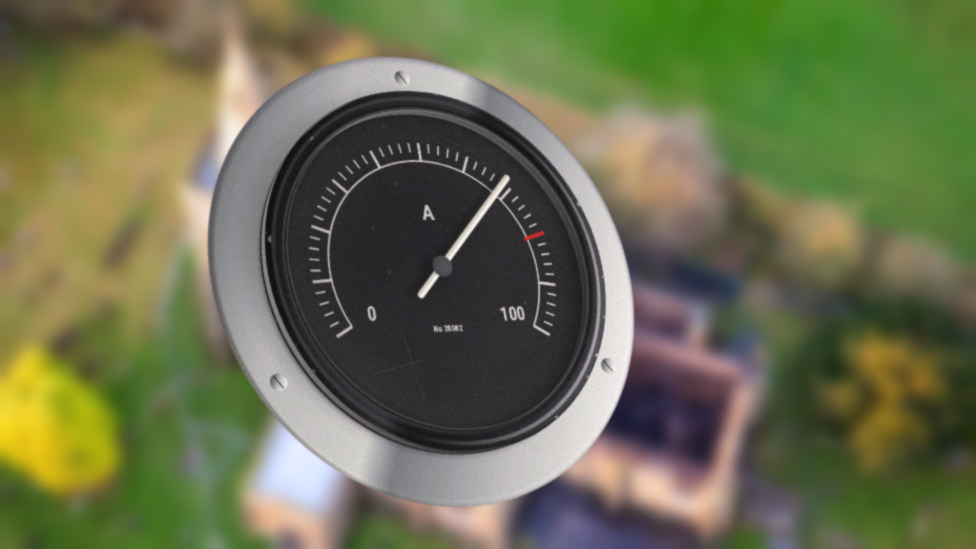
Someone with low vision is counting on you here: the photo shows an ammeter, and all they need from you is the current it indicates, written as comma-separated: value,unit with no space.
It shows 68,A
